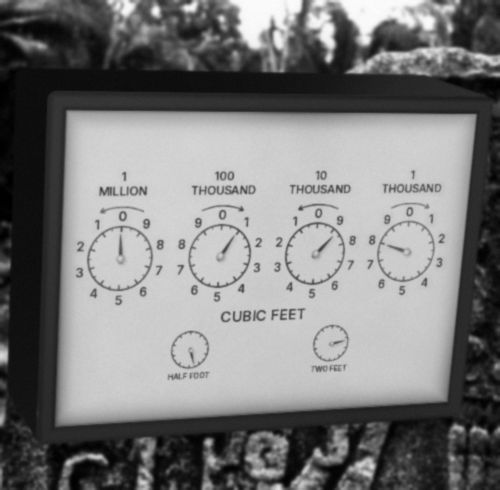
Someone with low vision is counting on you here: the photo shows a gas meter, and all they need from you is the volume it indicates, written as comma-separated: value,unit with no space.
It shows 8800,ft³
